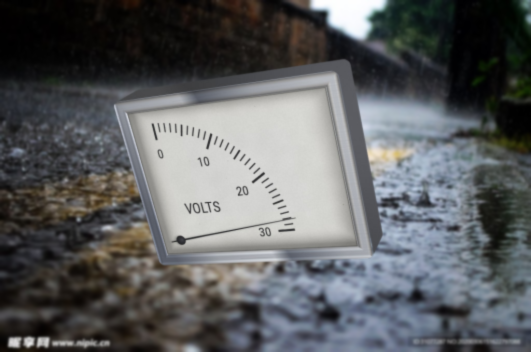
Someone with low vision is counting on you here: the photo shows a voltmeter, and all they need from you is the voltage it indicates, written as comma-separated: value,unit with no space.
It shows 28,V
